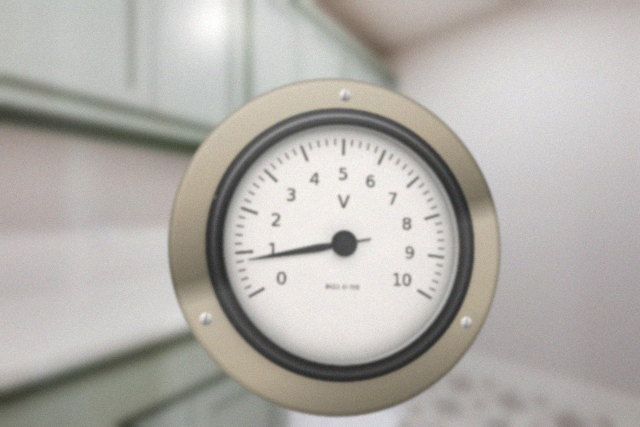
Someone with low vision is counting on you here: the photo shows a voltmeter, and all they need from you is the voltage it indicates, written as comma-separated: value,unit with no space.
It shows 0.8,V
